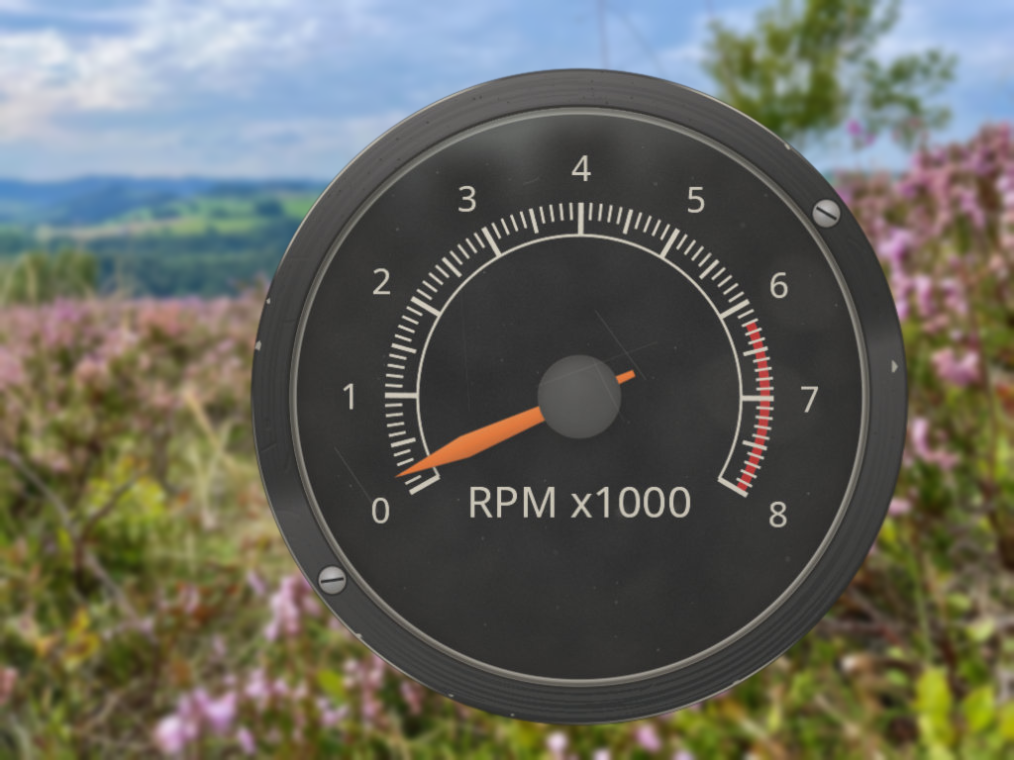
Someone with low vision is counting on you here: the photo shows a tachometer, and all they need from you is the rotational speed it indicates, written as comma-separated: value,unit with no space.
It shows 200,rpm
